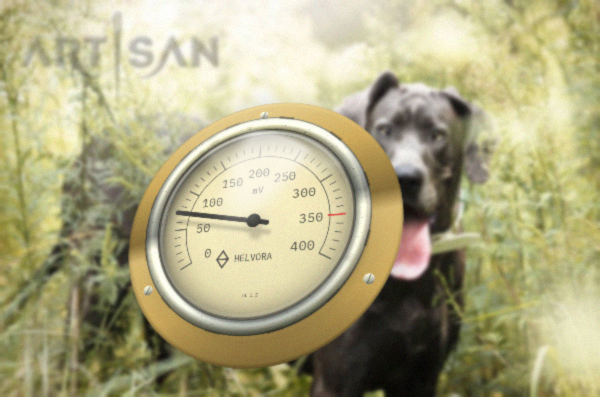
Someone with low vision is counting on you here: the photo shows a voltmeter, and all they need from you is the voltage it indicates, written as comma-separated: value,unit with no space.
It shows 70,mV
